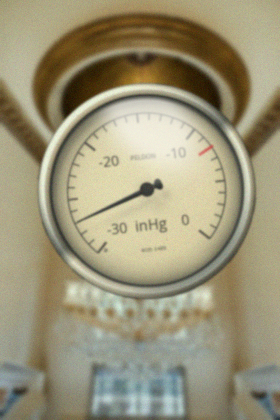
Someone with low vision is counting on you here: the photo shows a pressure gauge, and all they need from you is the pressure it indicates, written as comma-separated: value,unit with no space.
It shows -27,inHg
